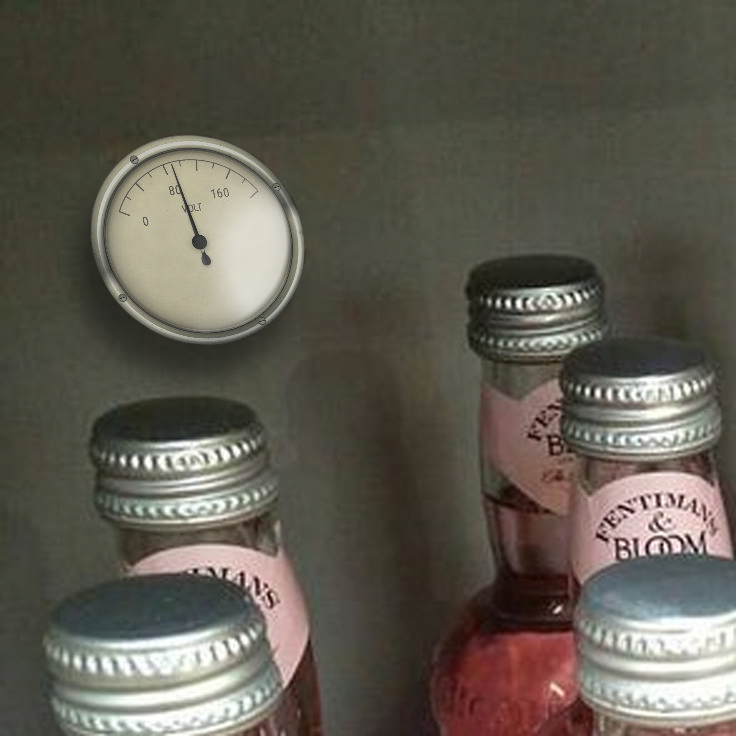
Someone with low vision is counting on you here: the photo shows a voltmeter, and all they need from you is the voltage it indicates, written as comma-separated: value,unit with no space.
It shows 90,V
